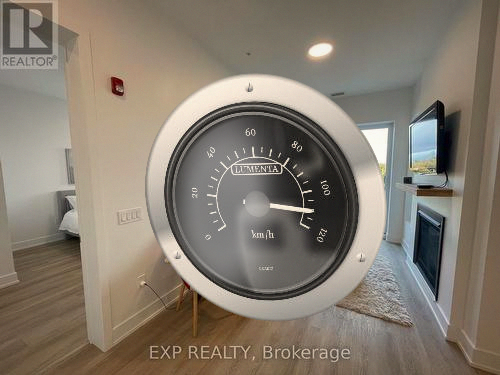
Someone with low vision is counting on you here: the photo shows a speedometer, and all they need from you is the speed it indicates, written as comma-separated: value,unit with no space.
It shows 110,km/h
